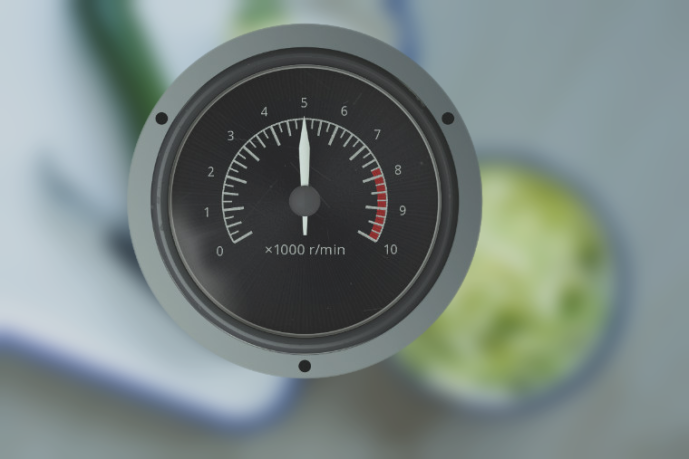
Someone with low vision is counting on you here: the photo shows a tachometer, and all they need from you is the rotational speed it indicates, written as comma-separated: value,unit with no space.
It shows 5000,rpm
